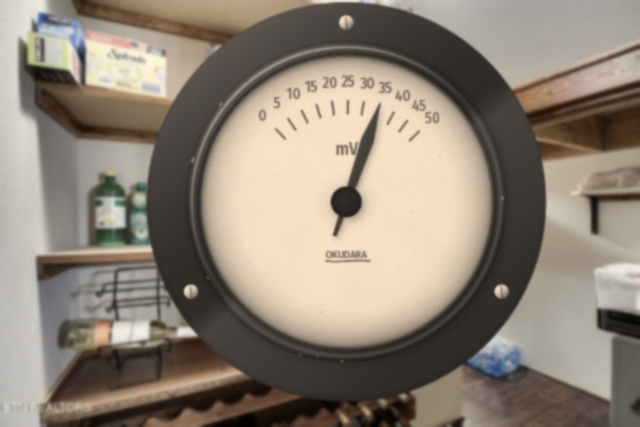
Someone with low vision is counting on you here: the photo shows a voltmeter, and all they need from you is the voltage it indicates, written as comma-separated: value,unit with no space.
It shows 35,mV
